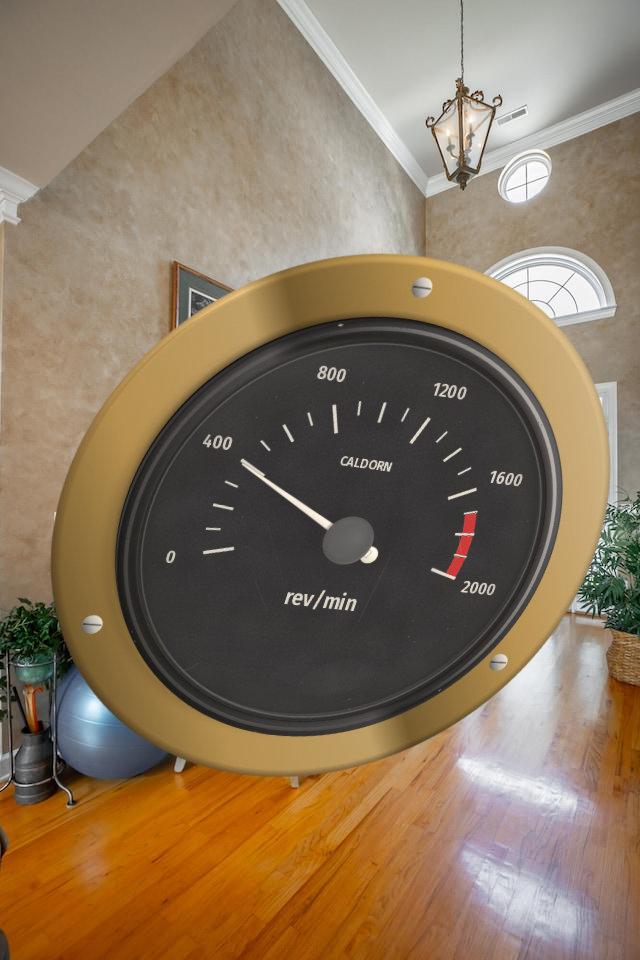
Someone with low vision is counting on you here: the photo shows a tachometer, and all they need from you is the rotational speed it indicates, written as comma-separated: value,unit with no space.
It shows 400,rpm
